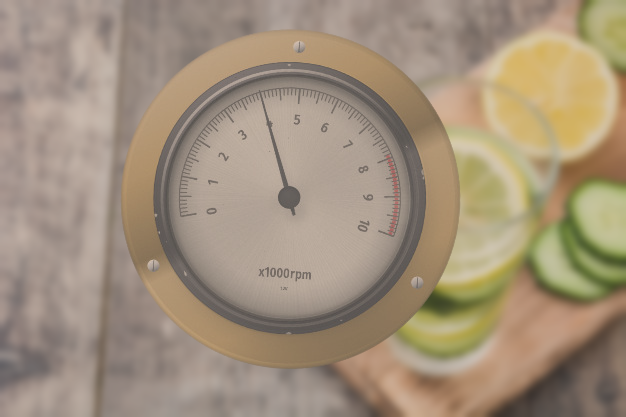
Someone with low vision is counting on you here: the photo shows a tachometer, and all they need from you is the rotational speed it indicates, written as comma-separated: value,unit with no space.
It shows 4000,rpm
